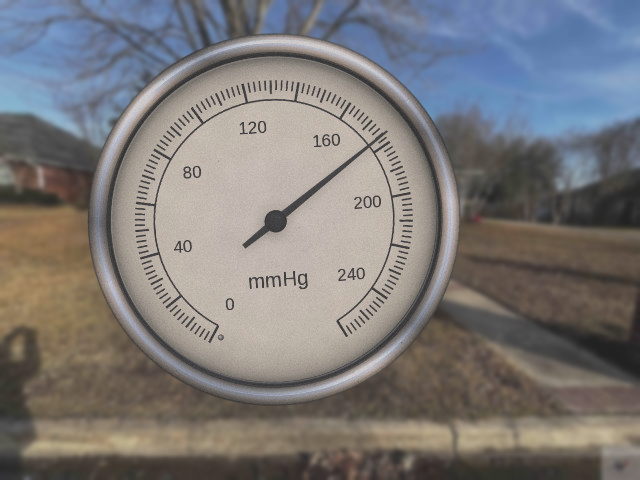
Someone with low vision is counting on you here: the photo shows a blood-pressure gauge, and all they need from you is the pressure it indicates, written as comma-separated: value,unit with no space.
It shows 176,mmHg
